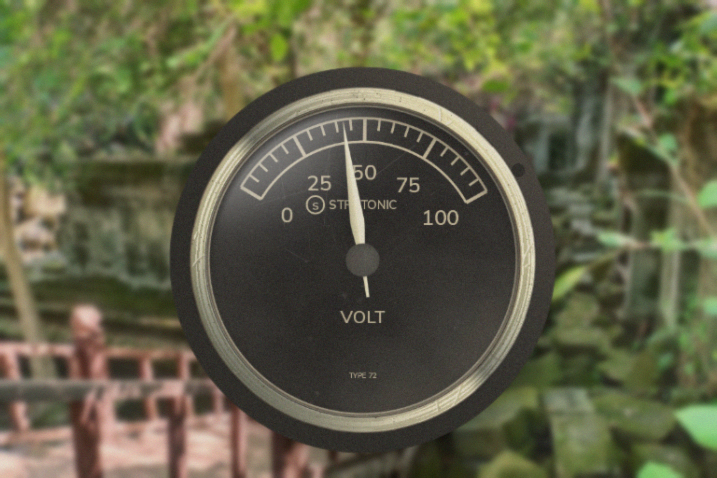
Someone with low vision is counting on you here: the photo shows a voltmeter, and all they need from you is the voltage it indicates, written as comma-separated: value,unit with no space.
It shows 42.5,V
